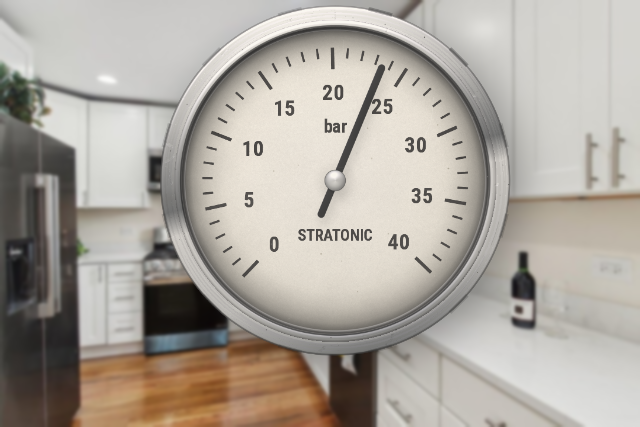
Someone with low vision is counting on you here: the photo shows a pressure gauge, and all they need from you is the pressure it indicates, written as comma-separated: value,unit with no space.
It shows 23.5,bar
